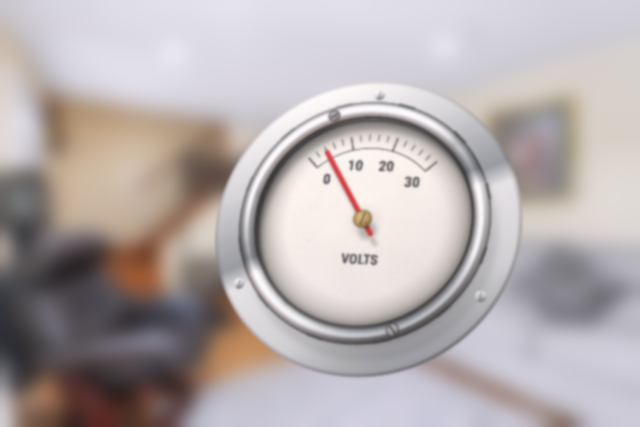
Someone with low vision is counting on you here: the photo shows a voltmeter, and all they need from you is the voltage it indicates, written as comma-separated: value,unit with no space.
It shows 4,V
